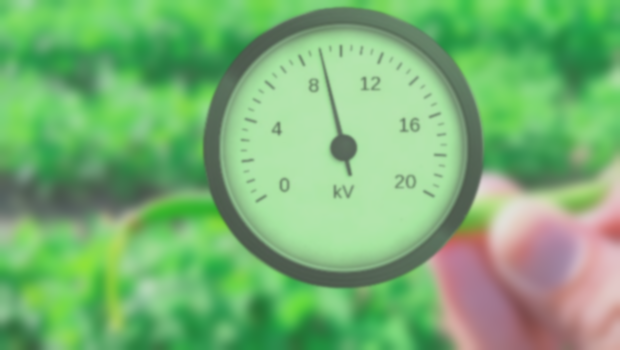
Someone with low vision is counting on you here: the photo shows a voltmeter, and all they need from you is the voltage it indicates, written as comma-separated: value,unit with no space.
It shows 9,kV
